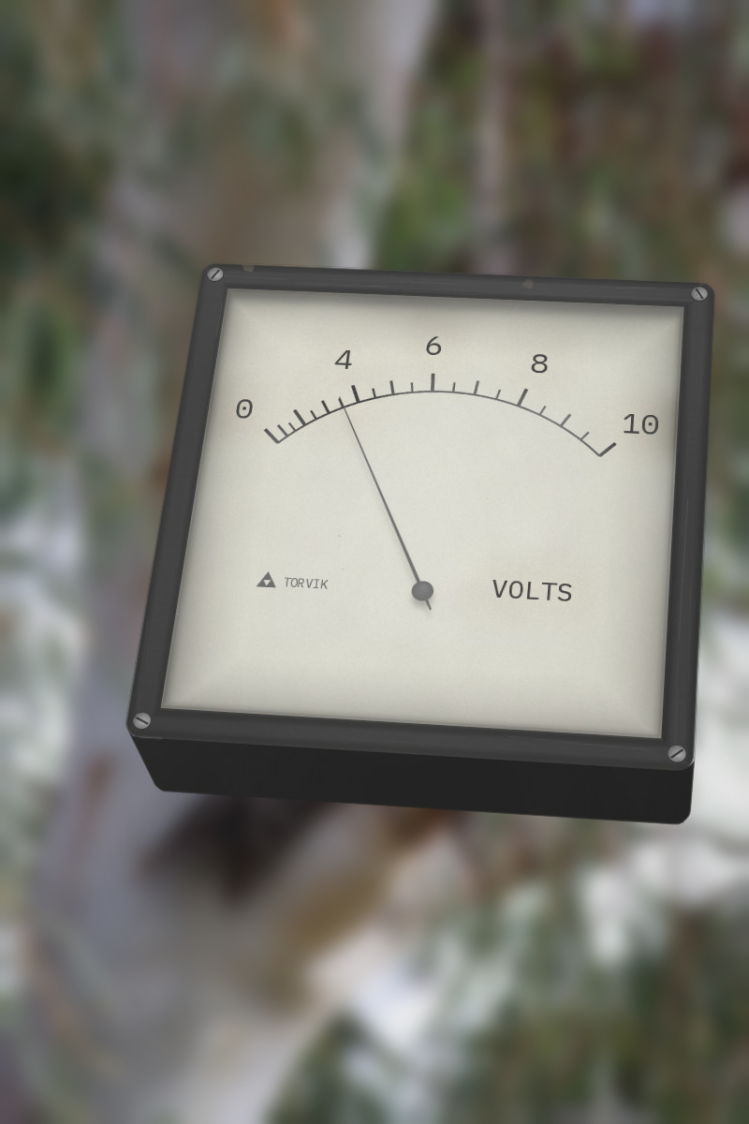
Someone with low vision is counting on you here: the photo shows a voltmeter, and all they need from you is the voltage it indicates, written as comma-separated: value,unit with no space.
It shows 3.5,V
